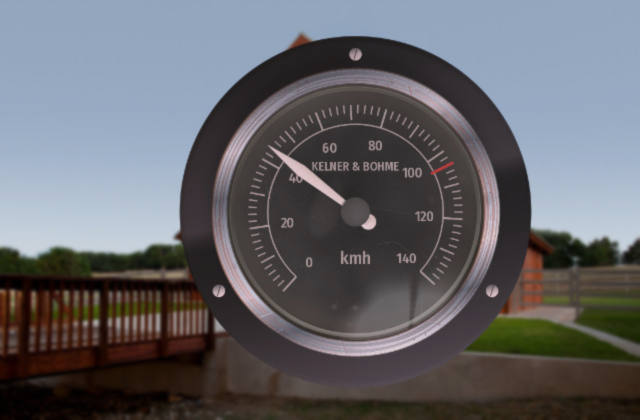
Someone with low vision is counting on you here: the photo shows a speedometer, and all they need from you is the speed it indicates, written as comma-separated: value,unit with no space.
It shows 44,km/h
